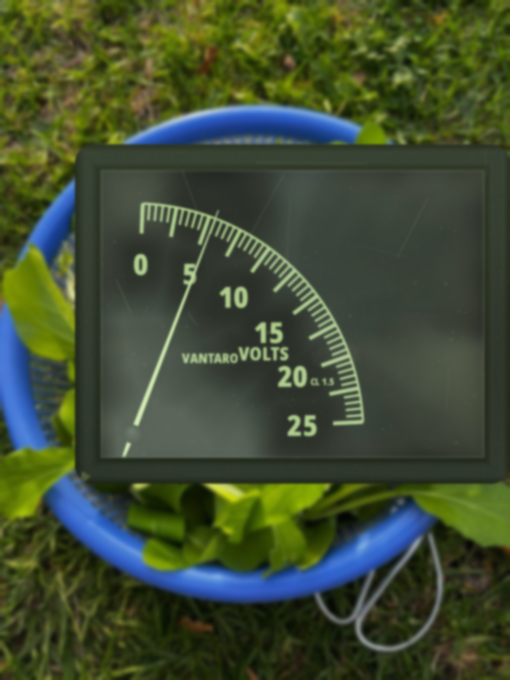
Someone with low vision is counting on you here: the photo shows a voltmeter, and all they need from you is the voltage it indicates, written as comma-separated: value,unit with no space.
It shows 5.5,V
